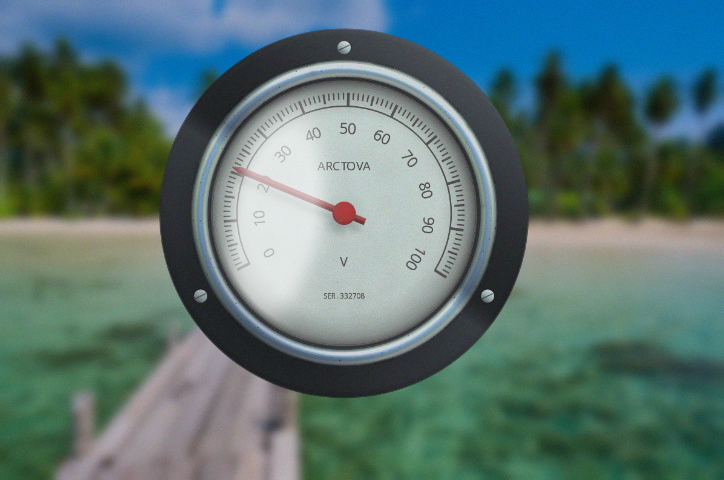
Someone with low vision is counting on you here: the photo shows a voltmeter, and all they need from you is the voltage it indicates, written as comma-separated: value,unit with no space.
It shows 21,V
